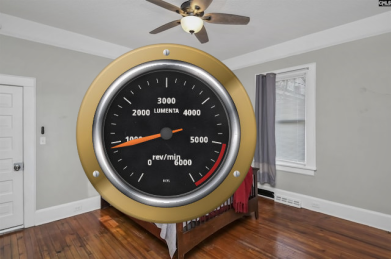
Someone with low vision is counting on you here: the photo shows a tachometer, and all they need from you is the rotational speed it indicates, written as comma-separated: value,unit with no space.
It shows 900,rpm
